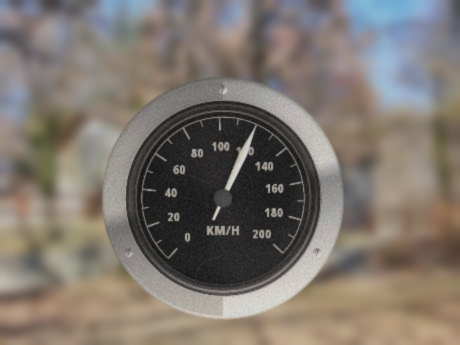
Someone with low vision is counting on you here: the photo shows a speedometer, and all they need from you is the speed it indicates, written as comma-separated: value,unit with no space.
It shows 120,km/h
